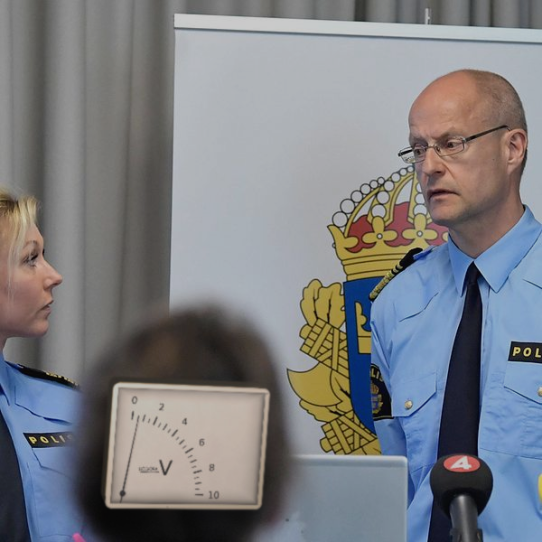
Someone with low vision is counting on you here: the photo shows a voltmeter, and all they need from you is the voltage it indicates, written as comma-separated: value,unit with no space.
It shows 0.5,V
